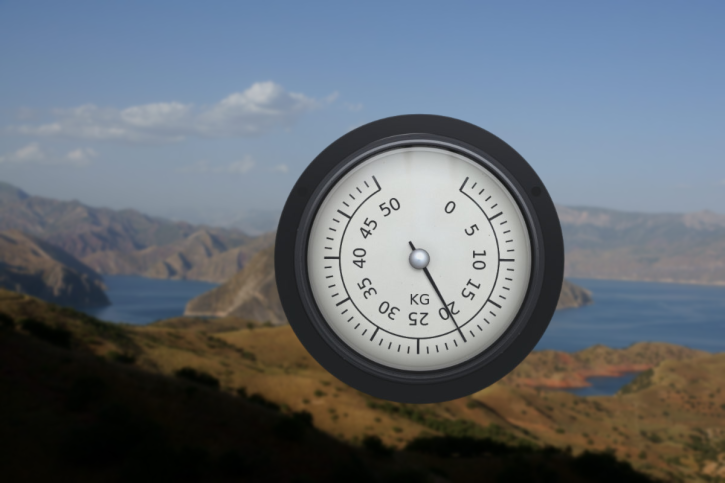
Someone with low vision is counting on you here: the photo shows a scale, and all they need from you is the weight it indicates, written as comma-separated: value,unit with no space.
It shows 20,kg
